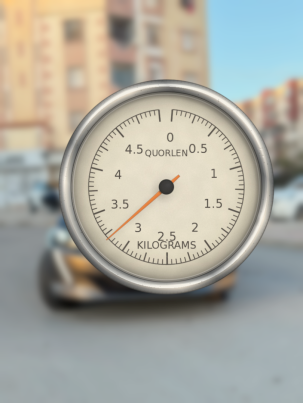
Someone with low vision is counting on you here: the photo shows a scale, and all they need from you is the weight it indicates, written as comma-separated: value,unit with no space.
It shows 3.2,kg
